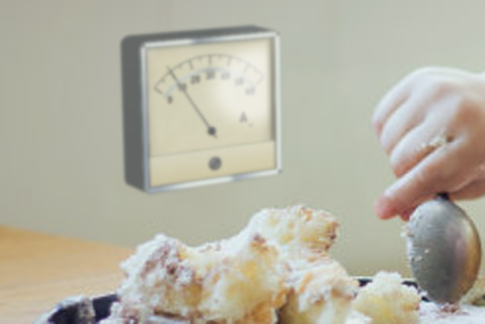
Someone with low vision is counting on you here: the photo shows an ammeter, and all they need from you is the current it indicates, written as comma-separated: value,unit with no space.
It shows 10,A
